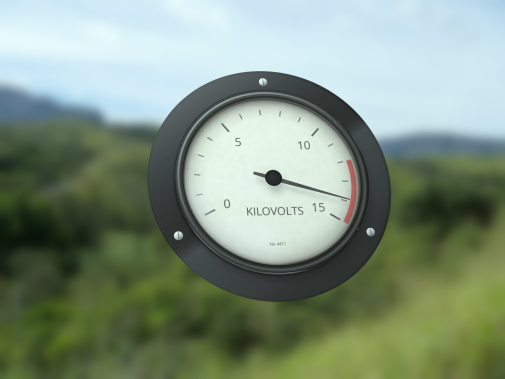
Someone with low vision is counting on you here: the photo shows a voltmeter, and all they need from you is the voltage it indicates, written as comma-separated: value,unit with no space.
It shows 14,kV
